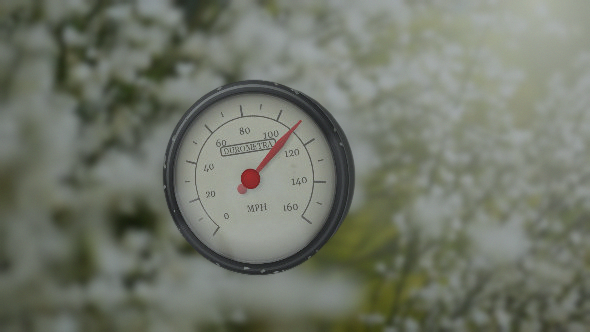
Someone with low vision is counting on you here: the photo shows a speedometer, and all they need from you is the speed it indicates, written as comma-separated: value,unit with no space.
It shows 110,mph
